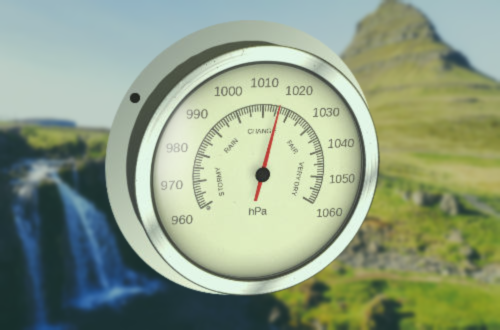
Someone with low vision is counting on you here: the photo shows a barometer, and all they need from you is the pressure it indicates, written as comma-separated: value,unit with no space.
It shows 1015,hPa
